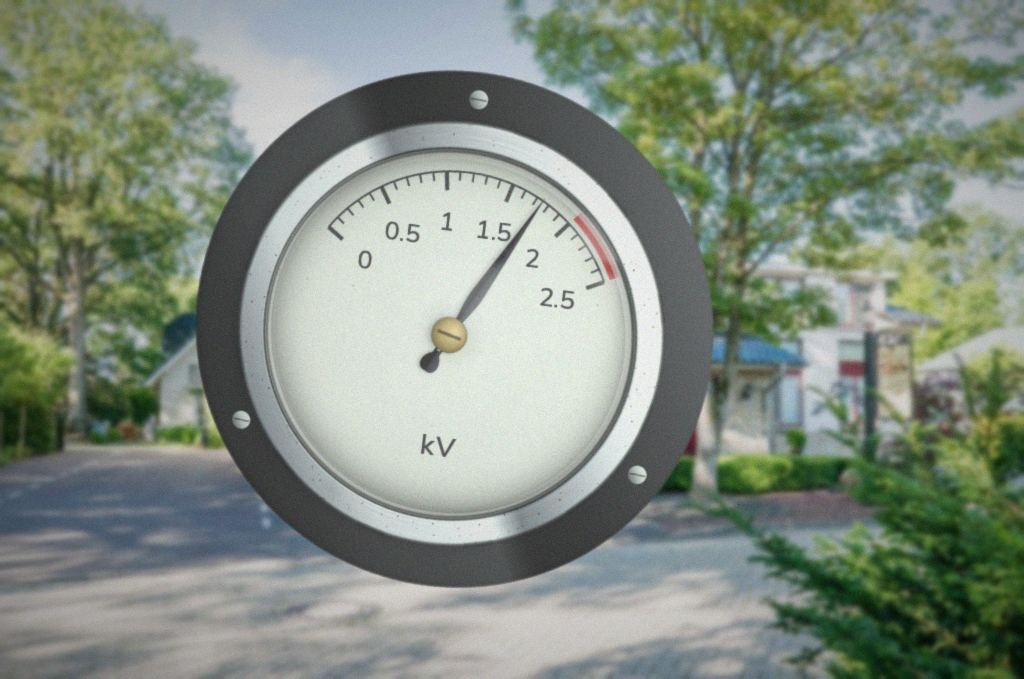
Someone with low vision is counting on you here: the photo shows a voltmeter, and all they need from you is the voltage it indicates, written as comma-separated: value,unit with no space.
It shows 1.75,kV
